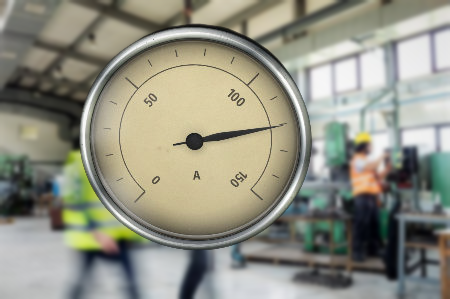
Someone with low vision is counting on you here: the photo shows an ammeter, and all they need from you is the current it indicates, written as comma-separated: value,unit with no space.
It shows 120,A
